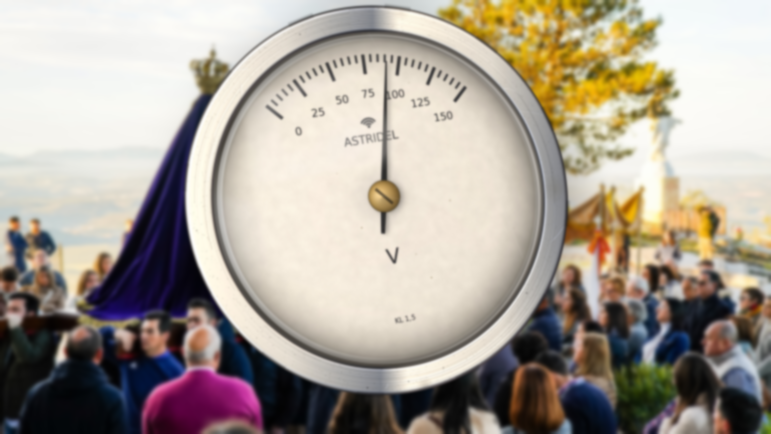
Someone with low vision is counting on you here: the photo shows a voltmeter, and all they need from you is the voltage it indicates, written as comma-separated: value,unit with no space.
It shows 90,V
